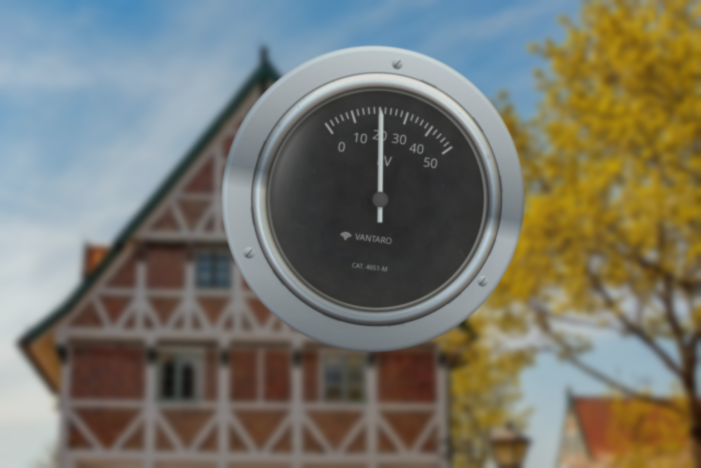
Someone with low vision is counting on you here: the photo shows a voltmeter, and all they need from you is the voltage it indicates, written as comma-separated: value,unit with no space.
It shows 20,kV
